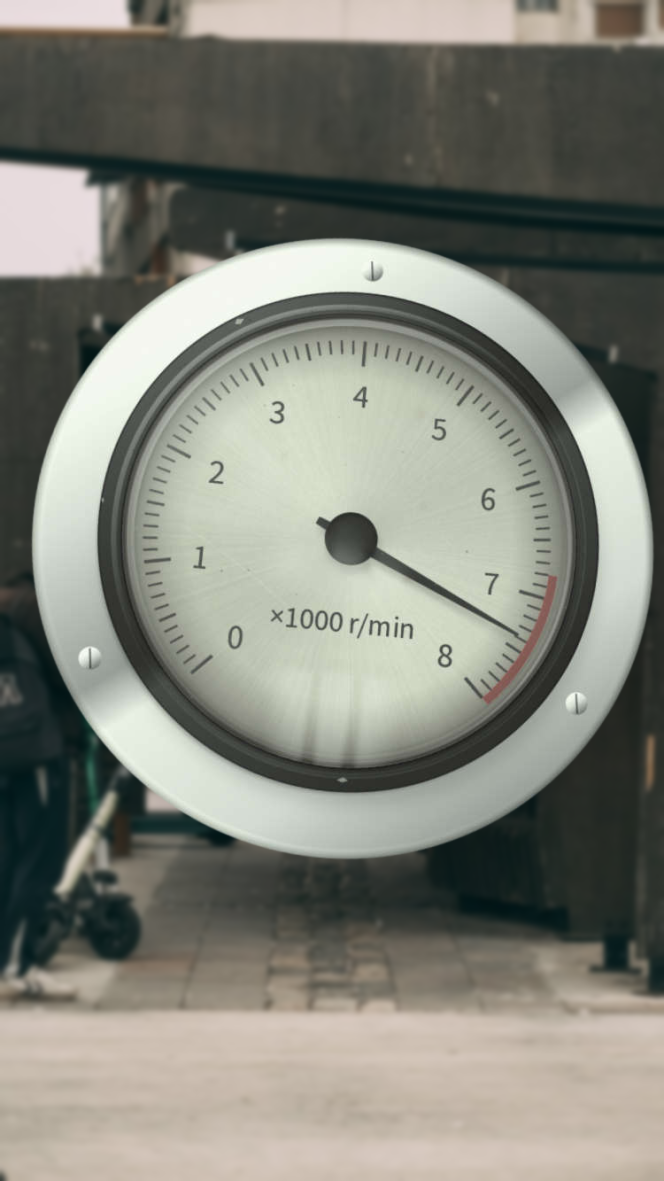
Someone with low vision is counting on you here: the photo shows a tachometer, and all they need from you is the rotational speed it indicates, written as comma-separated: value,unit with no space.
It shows 7400,rpm
